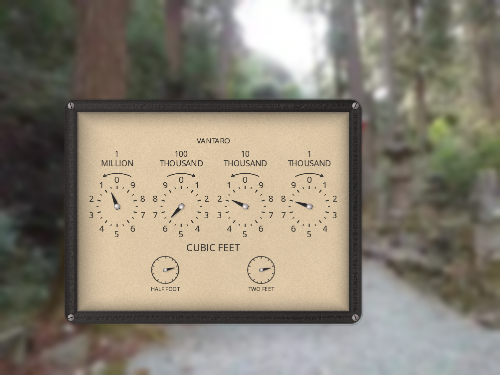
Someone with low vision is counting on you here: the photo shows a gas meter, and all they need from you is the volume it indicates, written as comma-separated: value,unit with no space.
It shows 61800,ft³
